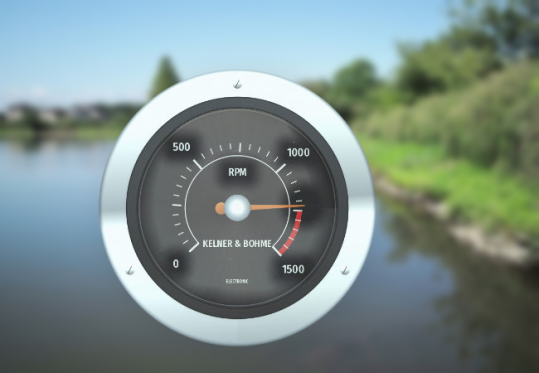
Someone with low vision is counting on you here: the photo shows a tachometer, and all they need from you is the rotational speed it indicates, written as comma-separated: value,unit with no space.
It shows 1225,rpm
